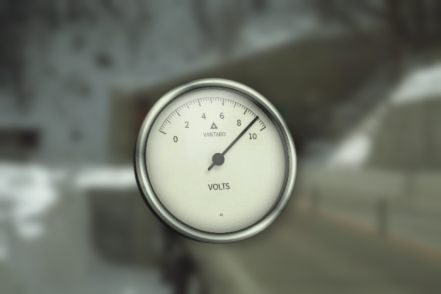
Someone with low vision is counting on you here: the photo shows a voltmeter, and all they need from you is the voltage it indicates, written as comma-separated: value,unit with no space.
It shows 9,V
